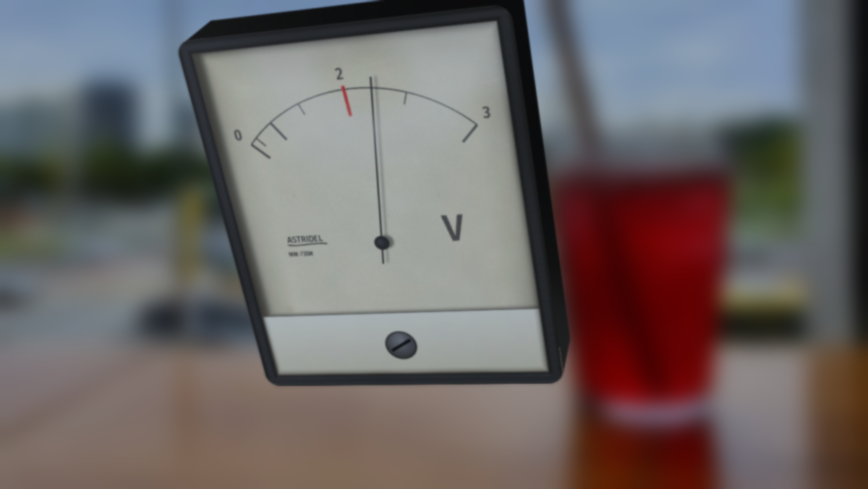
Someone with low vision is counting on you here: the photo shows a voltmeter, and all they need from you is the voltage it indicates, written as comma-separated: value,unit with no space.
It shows 2.25,V
